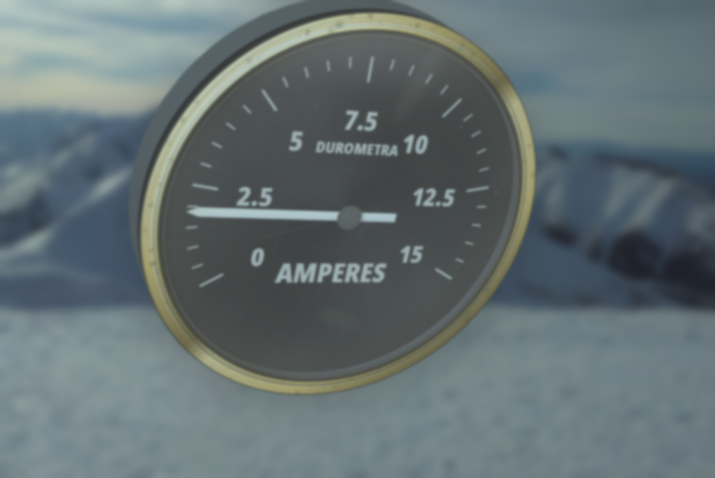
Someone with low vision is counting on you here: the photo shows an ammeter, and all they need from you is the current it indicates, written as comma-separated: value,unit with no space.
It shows 2,A
